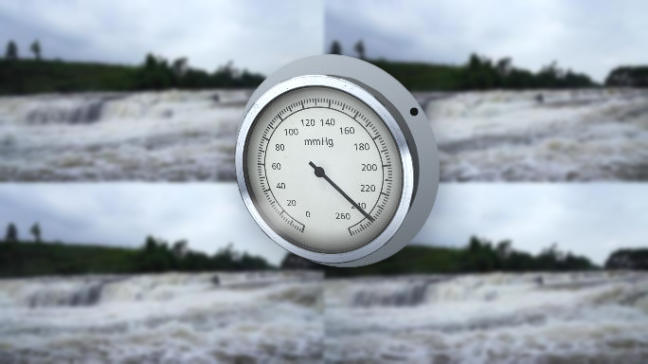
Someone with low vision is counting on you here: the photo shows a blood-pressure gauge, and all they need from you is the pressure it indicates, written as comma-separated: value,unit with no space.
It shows 240,mmHg
